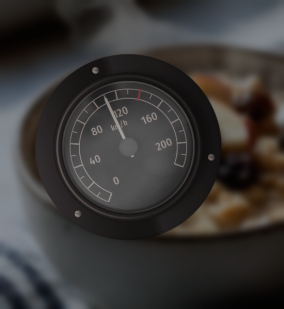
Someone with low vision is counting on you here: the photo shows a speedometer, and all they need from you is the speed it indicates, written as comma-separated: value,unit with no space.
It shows 110,km/h
